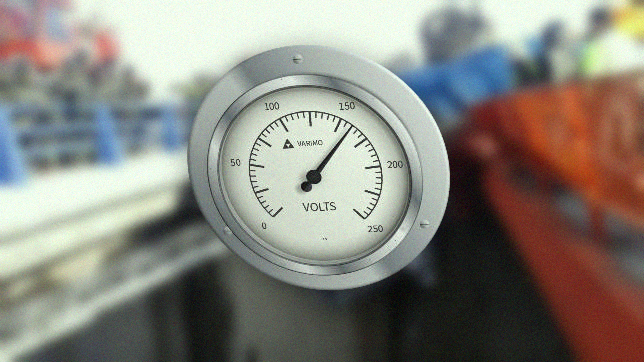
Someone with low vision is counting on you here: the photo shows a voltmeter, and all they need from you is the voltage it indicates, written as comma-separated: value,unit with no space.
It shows 160,V
